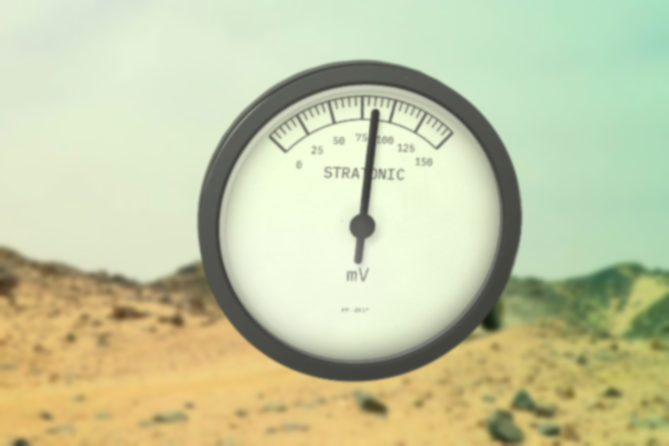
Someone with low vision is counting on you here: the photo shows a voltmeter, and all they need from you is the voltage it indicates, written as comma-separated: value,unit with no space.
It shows 85,mV
